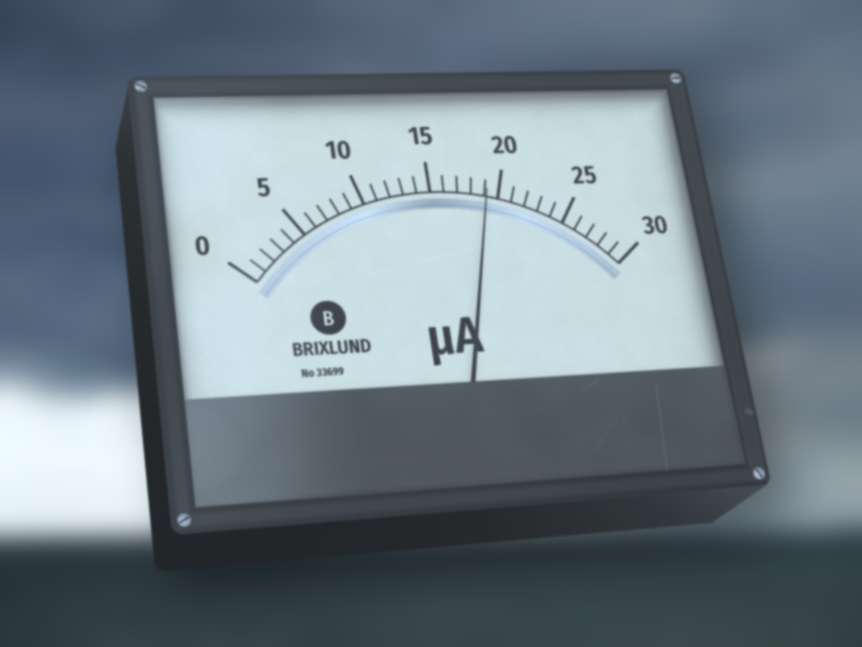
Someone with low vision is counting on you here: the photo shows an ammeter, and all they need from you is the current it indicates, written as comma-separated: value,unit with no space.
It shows 19,µA
